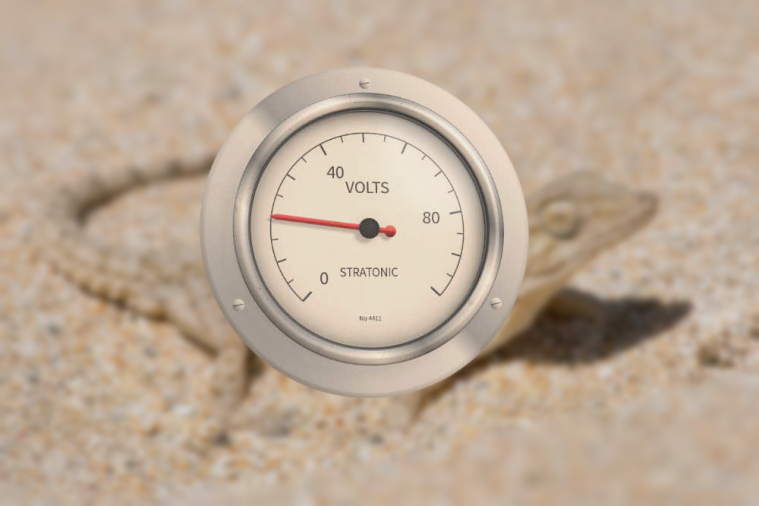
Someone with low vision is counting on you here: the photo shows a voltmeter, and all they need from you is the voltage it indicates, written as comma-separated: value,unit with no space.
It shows 20,V
